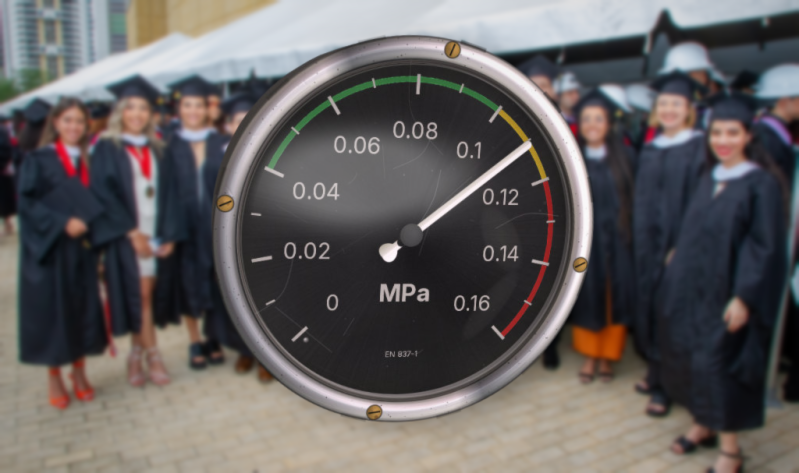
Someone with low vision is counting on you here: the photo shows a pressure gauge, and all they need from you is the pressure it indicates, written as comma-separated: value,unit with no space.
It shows 0.11,MPa
